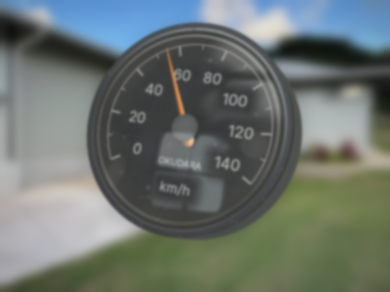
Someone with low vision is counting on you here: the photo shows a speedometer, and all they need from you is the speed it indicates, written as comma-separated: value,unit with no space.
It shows 55,km/h
